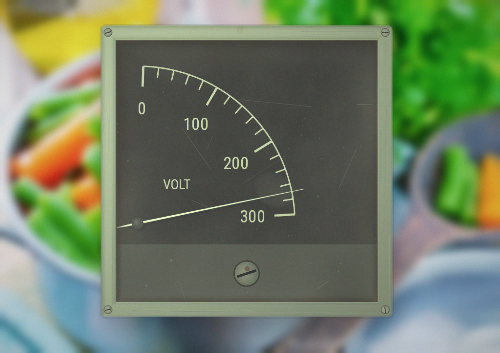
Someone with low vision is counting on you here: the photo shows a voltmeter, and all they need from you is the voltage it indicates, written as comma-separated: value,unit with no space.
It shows 270,V
